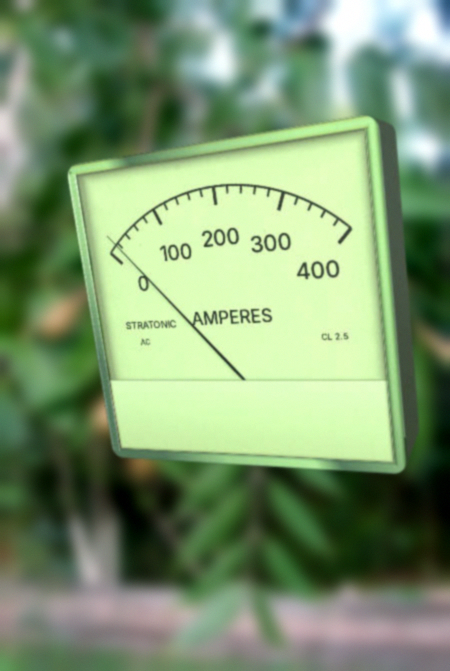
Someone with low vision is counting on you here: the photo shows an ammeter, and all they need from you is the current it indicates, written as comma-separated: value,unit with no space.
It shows 20,A
